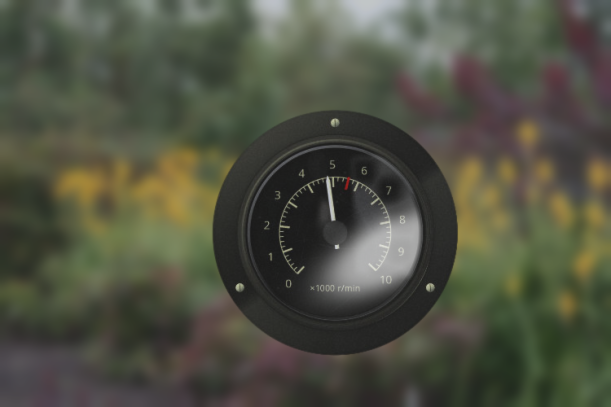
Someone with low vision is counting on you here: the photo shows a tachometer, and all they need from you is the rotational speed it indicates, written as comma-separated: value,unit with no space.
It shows 4800,rpm
